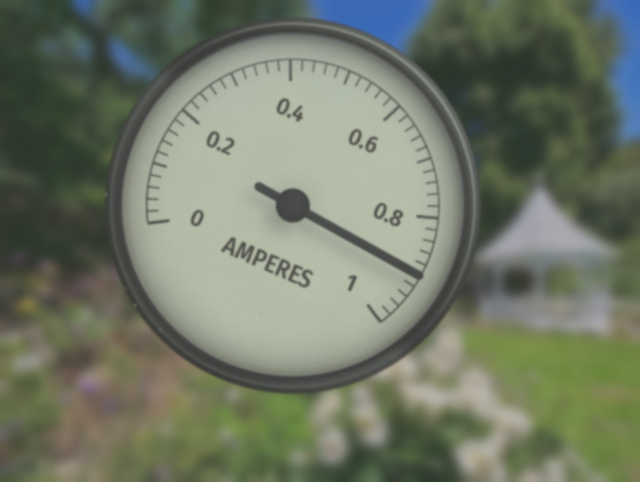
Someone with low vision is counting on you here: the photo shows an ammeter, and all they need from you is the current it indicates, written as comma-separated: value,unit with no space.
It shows 0.9,A
